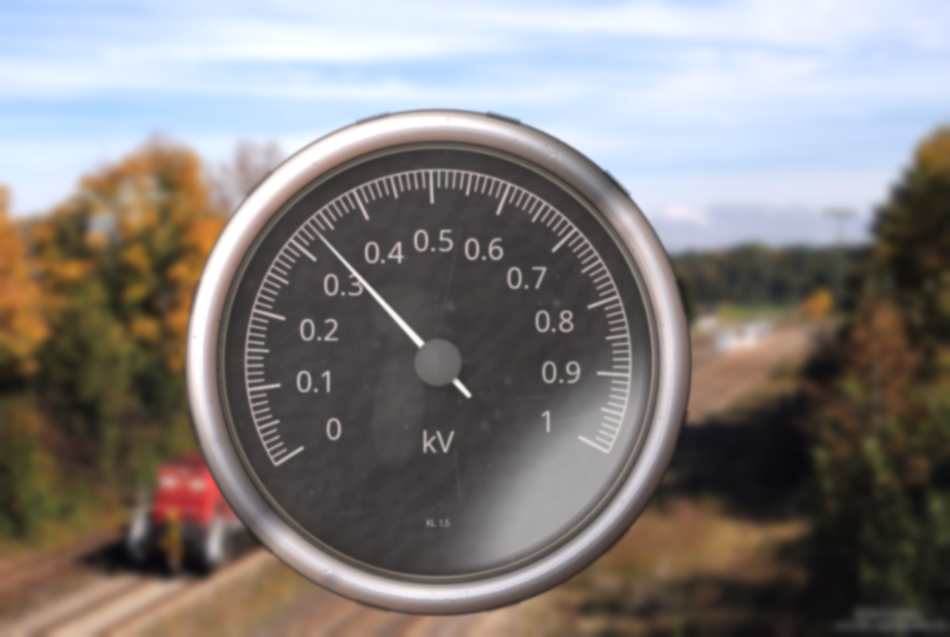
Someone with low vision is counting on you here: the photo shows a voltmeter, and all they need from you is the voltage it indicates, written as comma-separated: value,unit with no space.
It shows 0.33,kV
